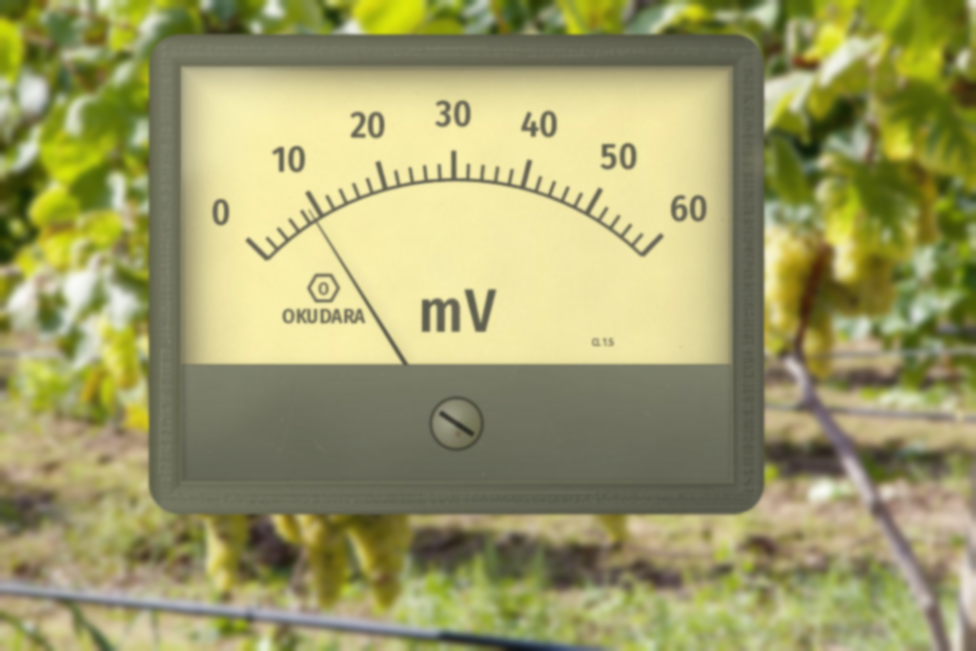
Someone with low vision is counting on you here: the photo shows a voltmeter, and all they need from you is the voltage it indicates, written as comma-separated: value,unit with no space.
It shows 9,mV
